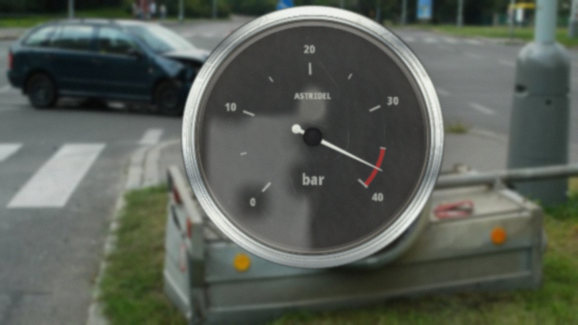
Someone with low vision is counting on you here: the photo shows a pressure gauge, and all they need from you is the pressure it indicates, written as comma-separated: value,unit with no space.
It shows 37.5,bar
